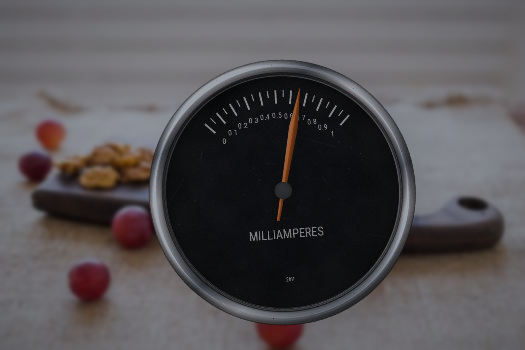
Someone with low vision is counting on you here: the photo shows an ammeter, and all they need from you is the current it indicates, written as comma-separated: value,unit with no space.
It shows 0.65,mA
